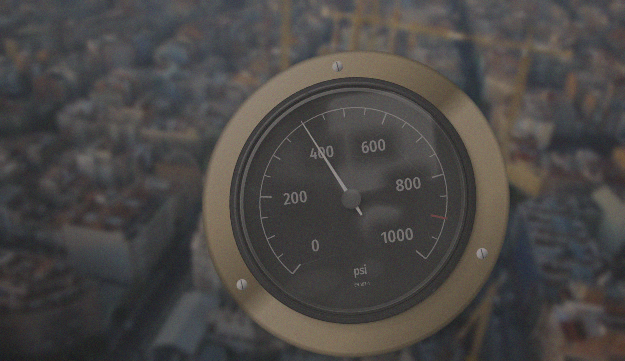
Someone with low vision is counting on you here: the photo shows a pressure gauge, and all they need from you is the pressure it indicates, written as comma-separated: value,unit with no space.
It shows 400,psi
